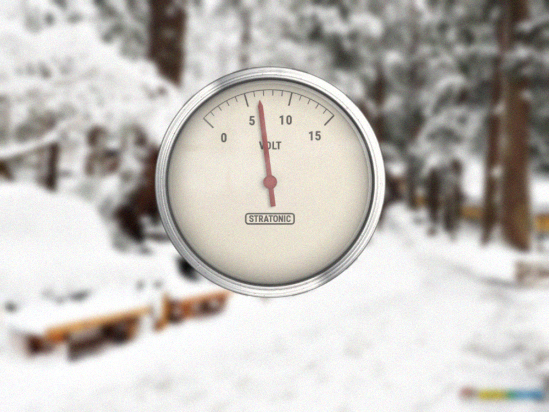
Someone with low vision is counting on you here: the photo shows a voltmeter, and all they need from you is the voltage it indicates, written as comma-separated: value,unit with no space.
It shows 6.5,V
